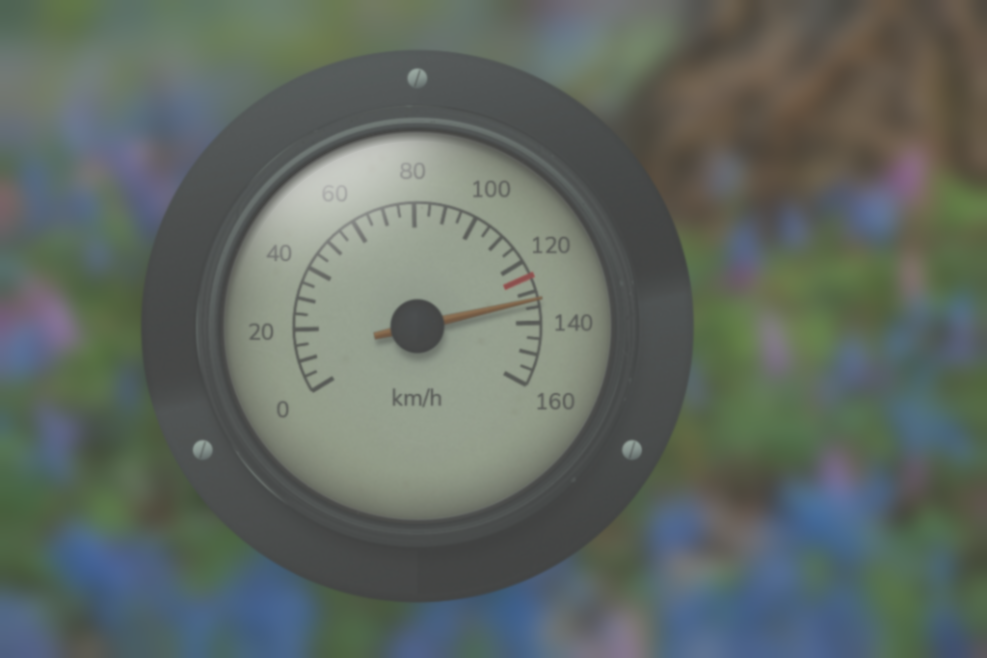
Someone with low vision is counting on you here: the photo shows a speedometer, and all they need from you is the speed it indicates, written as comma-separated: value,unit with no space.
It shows 132.5,km/h
